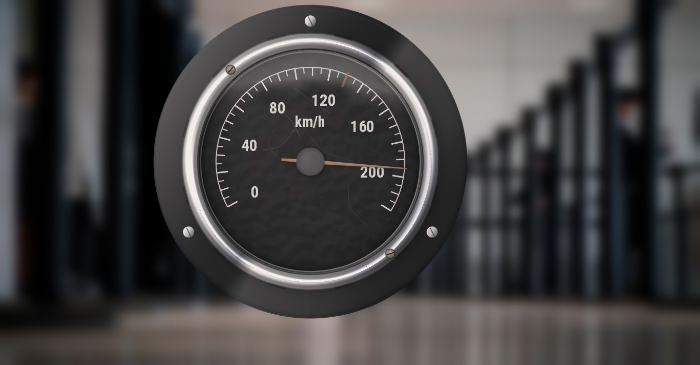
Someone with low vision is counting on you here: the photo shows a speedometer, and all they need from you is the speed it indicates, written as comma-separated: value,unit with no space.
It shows 195,km/h
